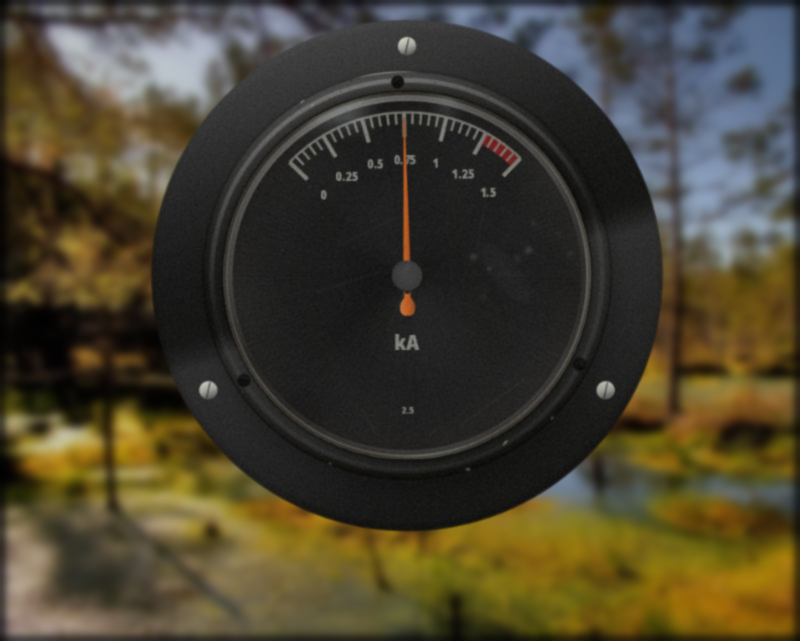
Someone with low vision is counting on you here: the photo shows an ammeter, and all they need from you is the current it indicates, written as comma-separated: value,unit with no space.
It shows 0.75,kA
